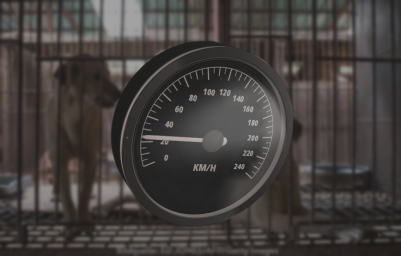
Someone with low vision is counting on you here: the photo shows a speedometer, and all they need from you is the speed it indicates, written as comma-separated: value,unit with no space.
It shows 25,km/h
